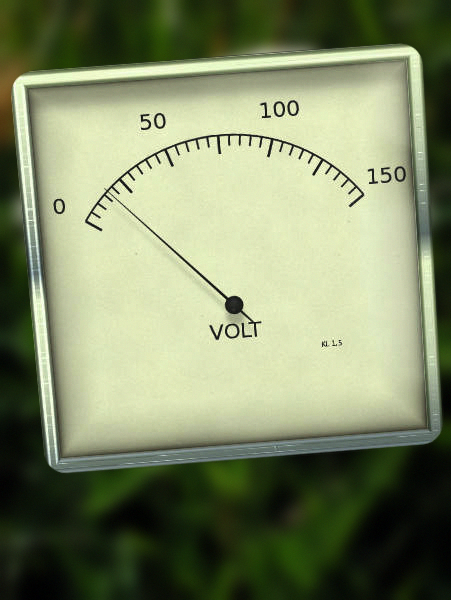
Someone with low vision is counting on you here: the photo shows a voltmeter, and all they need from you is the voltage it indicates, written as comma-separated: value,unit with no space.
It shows 17.5,V
